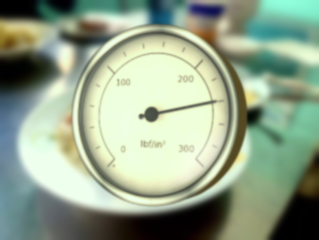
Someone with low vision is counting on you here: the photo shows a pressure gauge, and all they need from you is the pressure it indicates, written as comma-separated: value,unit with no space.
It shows 240,psi
